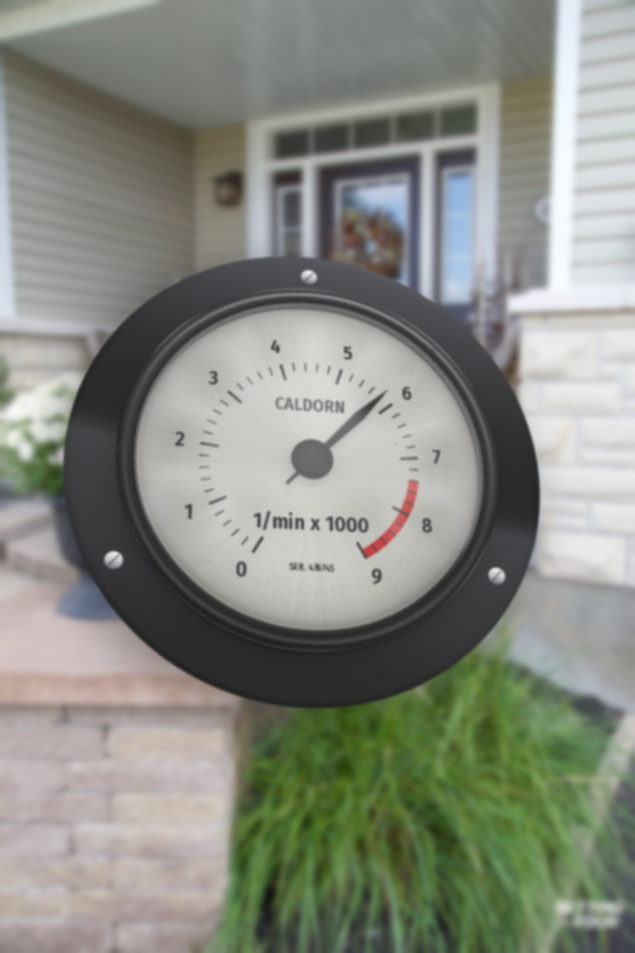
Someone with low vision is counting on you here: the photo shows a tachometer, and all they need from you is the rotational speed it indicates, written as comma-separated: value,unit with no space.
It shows 5800,rpm
